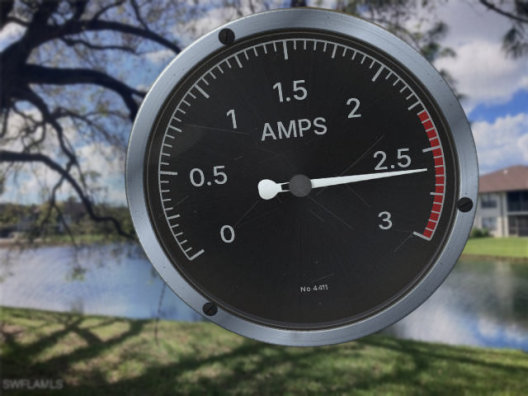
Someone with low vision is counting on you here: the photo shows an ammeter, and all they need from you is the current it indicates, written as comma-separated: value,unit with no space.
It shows 2.6,A
